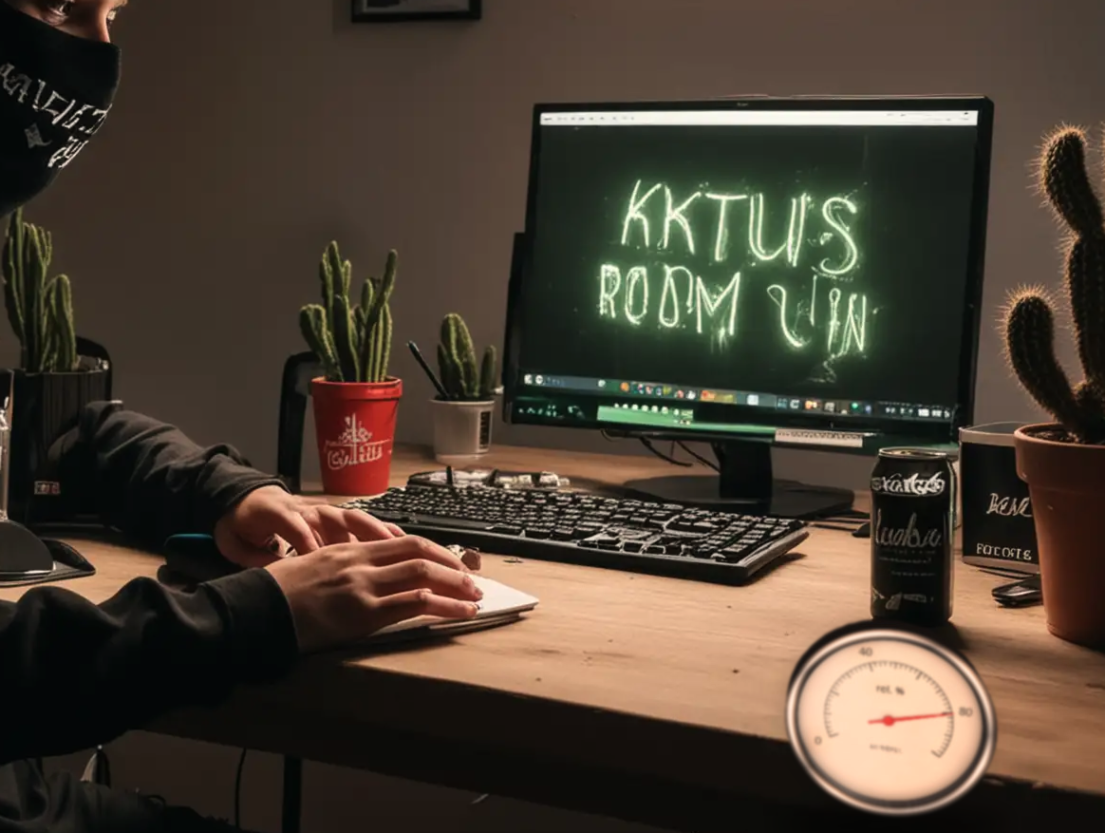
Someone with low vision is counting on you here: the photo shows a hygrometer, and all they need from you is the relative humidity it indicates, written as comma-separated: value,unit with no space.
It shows 80,%
